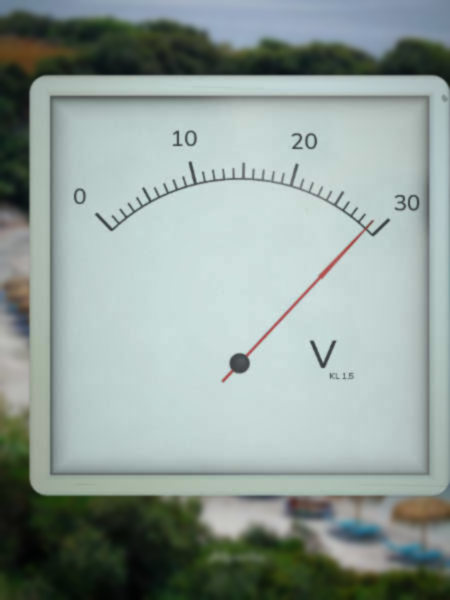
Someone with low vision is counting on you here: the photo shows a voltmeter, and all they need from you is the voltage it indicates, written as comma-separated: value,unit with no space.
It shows 29,V
